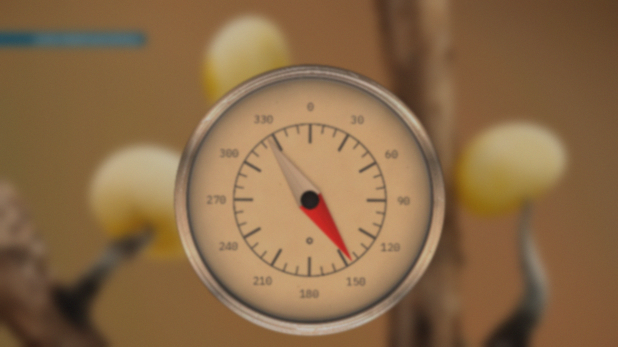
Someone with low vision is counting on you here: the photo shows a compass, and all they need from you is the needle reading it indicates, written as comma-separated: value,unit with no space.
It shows 145,°
